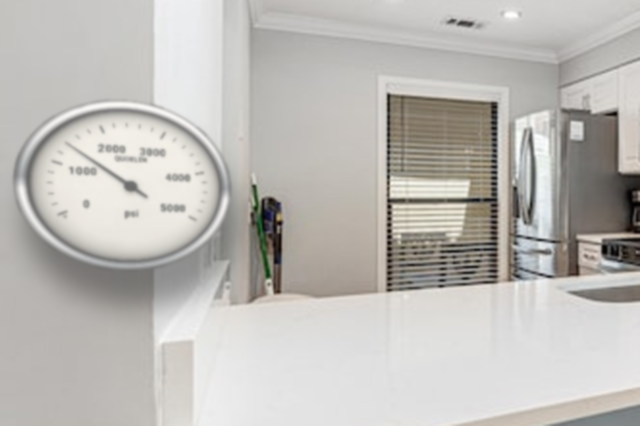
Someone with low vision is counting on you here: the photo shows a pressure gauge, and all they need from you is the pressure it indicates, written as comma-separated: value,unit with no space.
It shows 1400,psi
